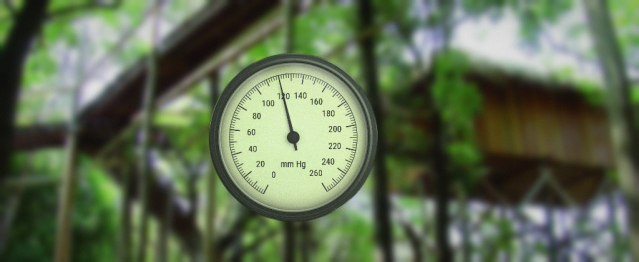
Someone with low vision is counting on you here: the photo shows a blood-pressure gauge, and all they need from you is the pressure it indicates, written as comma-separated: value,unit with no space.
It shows 120,mmHg
